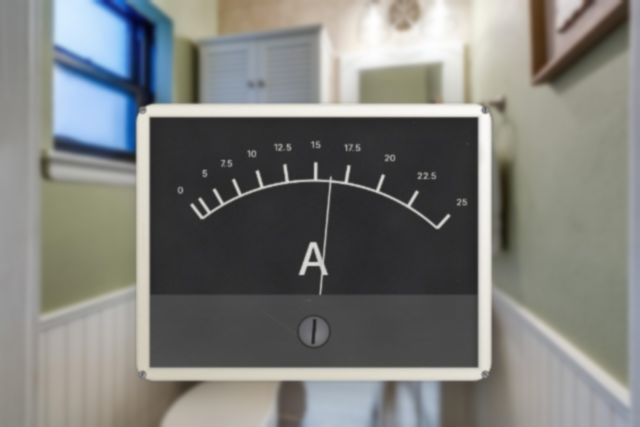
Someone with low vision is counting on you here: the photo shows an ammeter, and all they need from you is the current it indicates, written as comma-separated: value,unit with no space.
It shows 16.25,A
